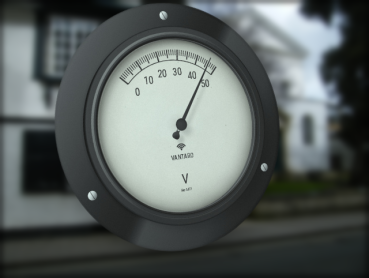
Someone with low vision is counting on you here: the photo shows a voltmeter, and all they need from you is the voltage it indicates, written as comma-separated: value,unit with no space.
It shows 45,V
